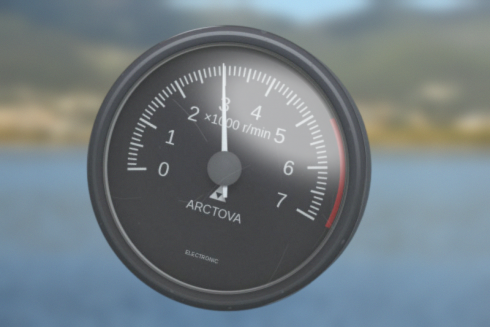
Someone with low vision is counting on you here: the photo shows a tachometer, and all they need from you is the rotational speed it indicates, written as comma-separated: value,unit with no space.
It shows 3000,rpm
